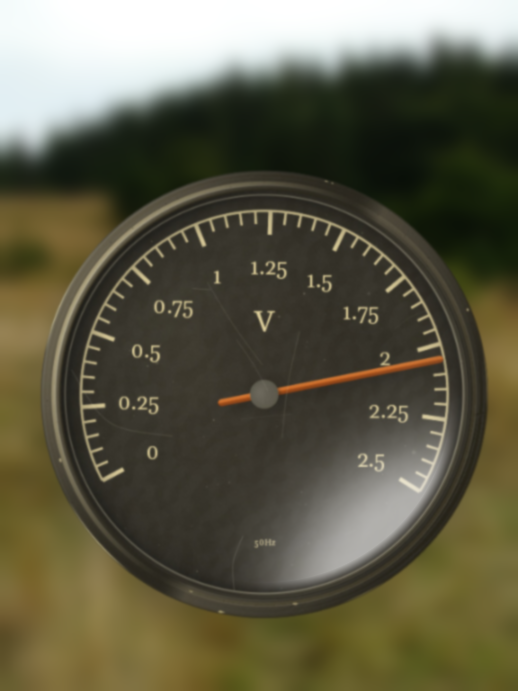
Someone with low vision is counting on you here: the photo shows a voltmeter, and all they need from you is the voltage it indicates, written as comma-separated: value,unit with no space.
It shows 2.05,V
